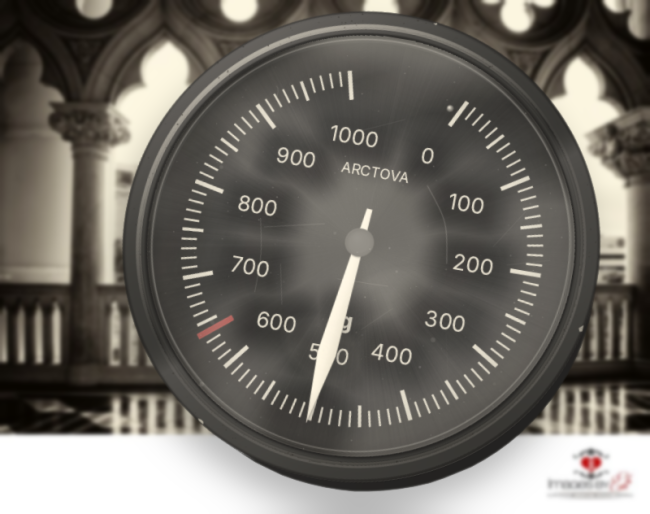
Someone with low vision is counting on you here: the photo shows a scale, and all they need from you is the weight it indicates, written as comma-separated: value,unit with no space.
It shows 500,g
